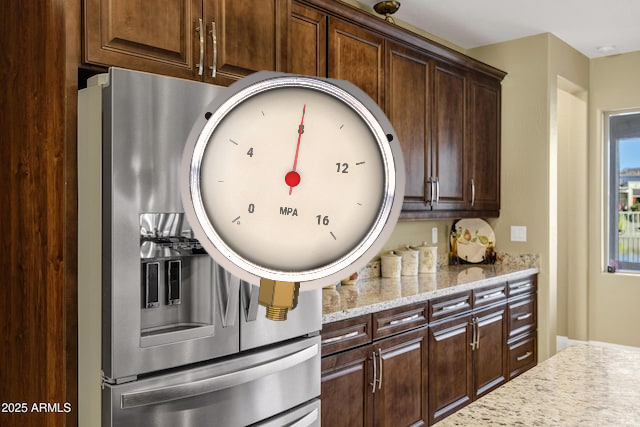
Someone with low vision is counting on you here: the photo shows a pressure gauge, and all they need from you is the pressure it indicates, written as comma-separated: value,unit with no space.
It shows 8,MPa
